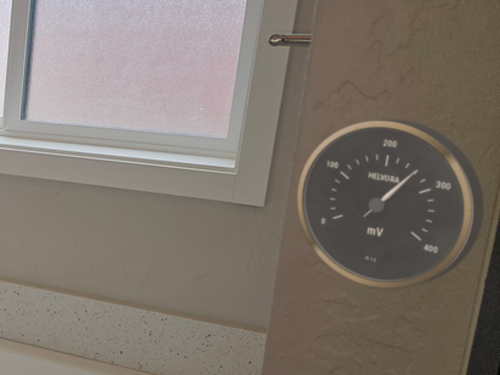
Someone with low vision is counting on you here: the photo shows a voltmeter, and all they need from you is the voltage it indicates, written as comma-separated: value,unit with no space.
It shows 260,mV
